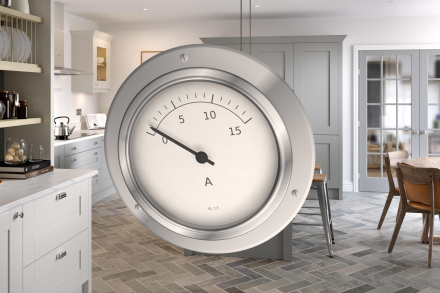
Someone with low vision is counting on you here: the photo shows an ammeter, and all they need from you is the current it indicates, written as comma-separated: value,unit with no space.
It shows 1,A
